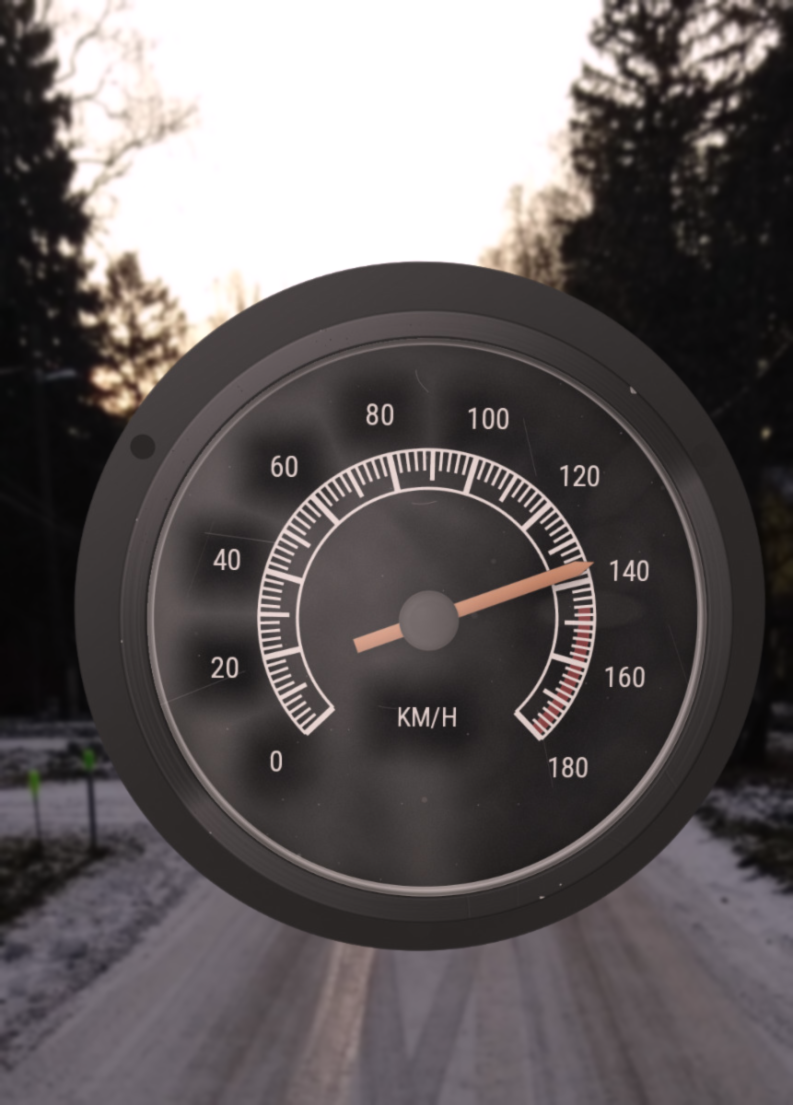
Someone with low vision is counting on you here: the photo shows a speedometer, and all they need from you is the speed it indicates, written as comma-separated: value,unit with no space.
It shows 136,km/h
